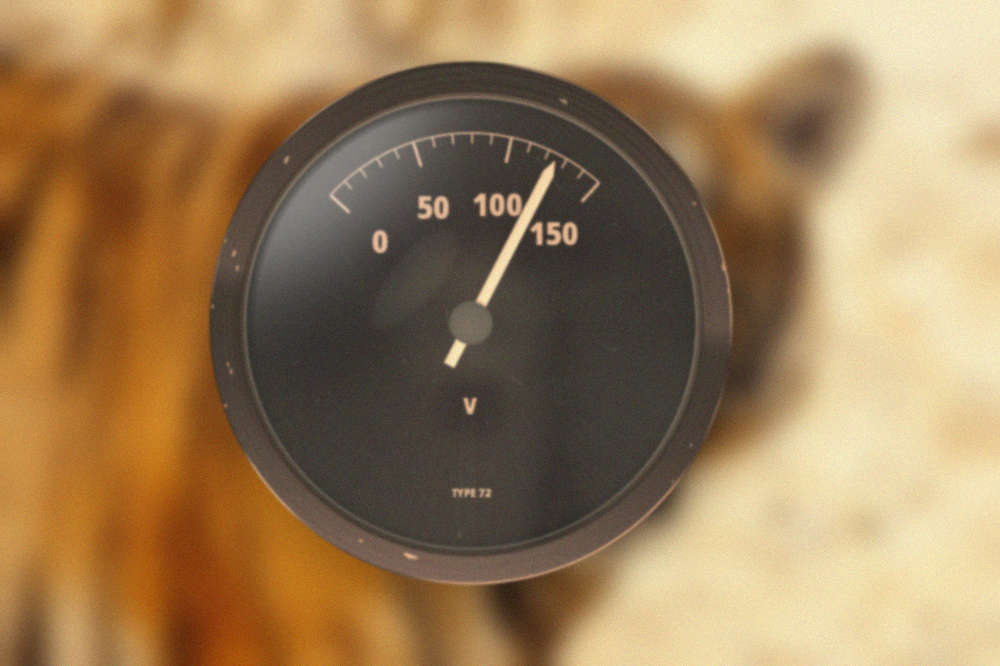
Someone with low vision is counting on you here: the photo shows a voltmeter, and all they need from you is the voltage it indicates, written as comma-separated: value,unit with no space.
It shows 125,V
